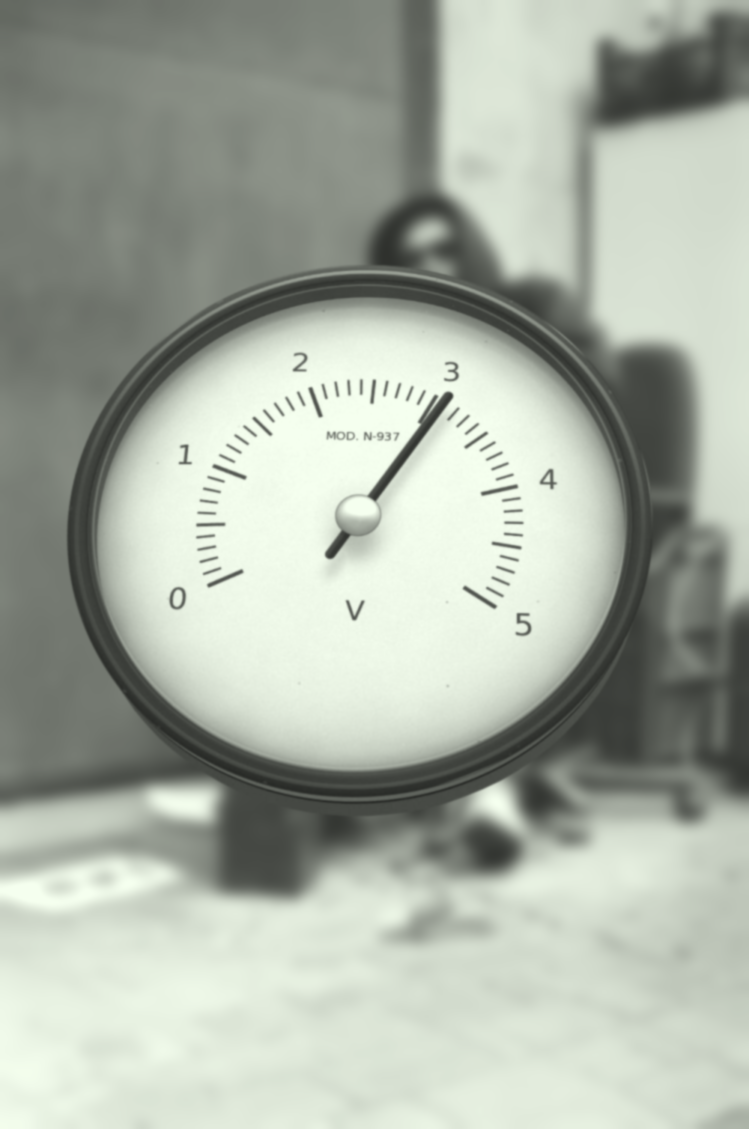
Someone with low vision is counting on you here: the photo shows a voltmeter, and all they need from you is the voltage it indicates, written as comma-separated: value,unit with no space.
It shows 3.1,V
